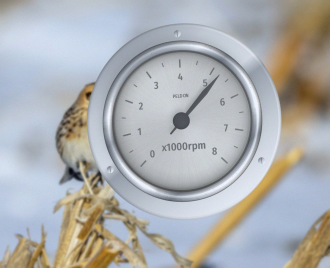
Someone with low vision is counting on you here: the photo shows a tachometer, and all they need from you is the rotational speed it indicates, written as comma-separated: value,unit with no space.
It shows 5250,rpm
